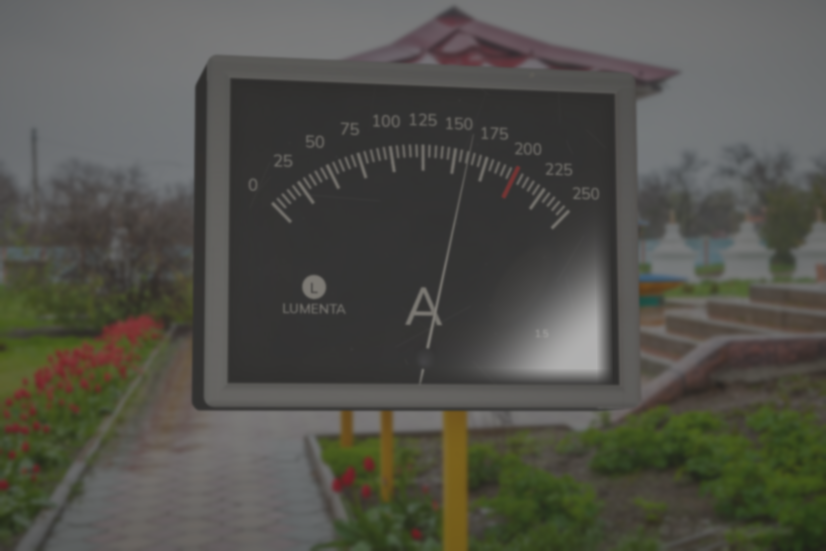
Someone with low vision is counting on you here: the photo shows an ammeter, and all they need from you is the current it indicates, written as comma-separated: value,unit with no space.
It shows 160,A
